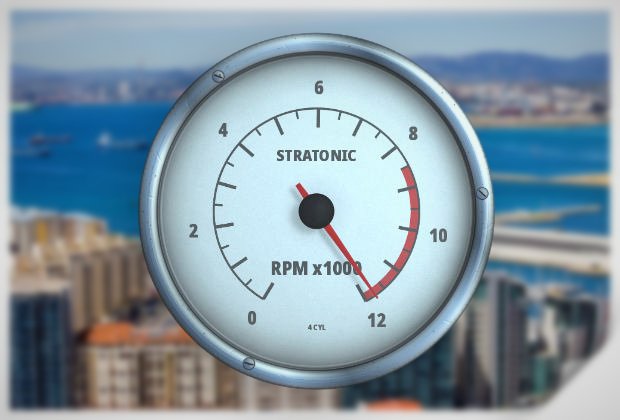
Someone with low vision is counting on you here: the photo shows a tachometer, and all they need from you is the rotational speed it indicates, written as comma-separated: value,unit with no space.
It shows 11750,rpm
